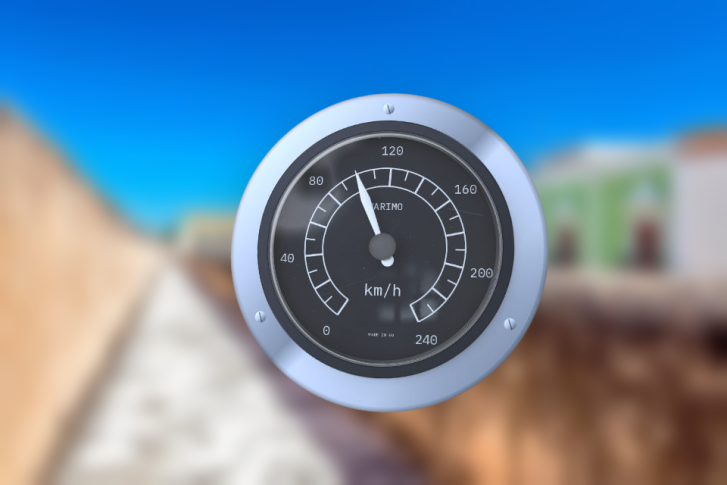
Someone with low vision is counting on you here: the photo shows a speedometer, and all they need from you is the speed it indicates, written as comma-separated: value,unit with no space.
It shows 100,km/h
